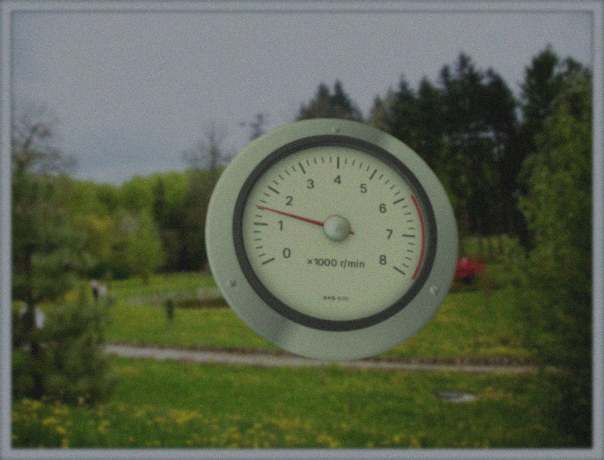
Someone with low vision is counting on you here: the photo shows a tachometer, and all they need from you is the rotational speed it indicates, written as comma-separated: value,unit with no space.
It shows 1400,rpm
